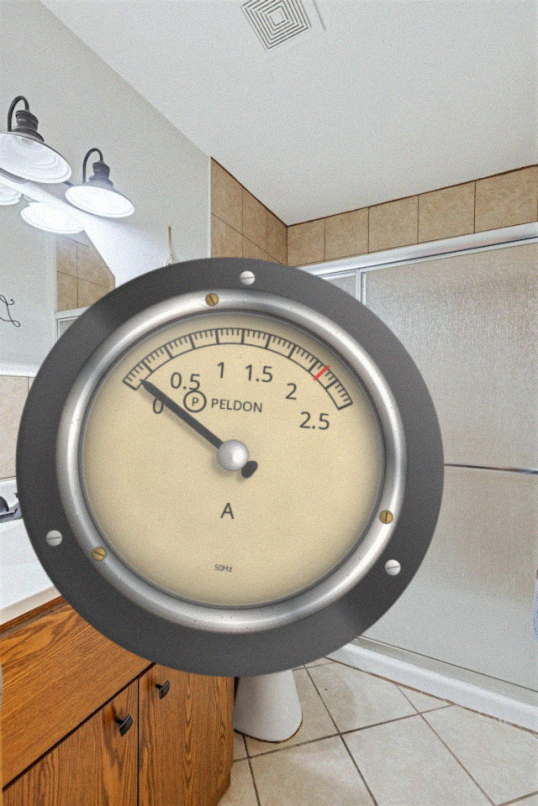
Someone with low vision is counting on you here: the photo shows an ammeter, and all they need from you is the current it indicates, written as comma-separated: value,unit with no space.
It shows 0.1,A
